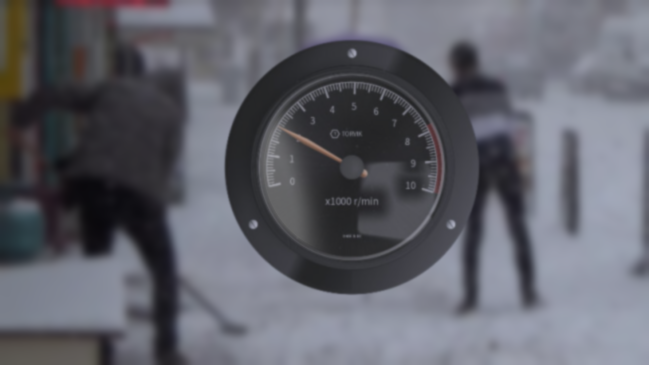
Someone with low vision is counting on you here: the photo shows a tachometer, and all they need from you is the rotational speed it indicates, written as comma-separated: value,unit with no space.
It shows 2000,rpm
